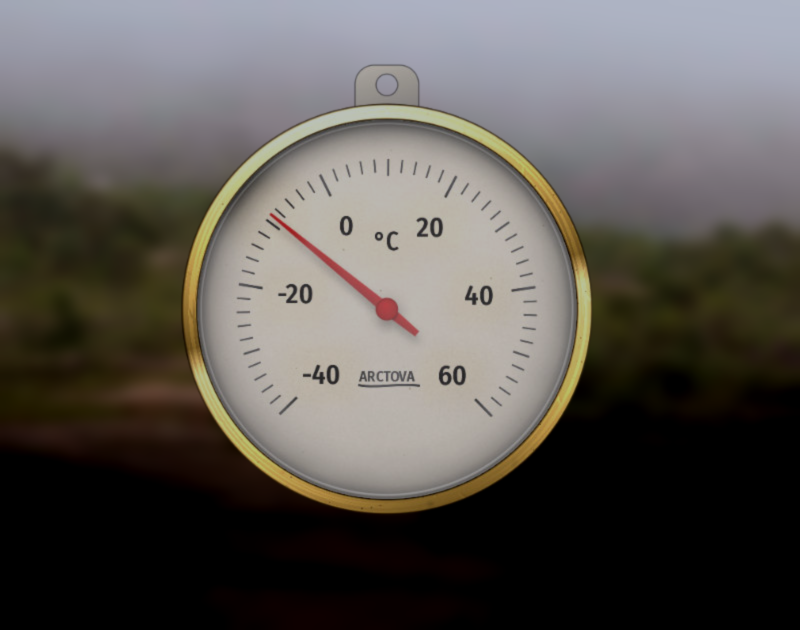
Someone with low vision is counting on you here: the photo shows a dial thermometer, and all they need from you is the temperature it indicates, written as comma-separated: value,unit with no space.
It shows -9,°C
